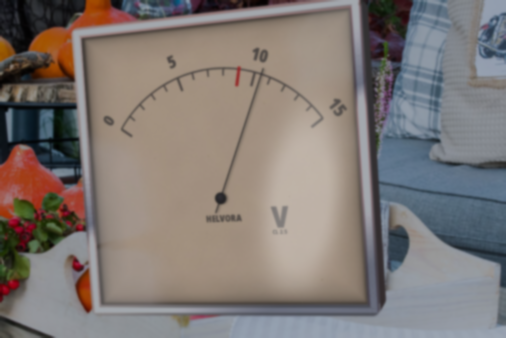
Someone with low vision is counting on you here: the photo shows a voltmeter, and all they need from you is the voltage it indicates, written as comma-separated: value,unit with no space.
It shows 10.5,V
